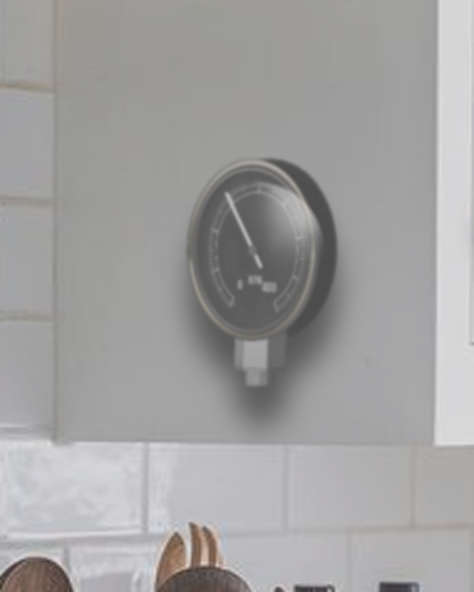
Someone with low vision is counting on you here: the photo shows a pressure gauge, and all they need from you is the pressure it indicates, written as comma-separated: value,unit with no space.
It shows 150,kPa
